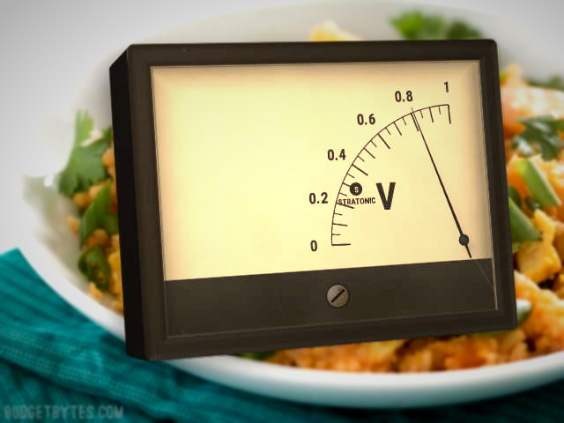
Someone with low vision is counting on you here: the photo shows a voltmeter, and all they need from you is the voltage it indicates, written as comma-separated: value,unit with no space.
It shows 0.8,V
